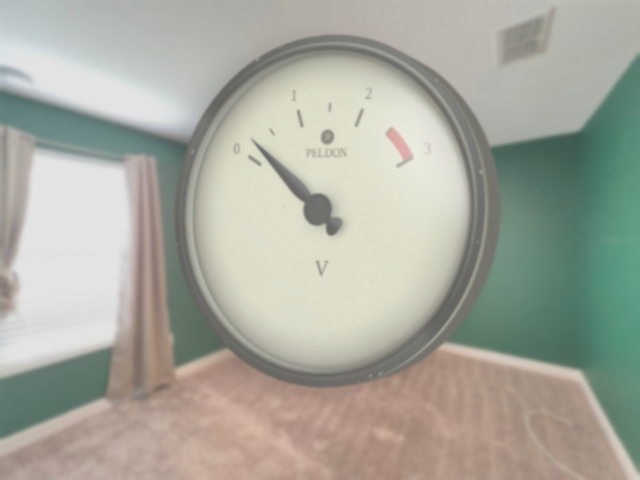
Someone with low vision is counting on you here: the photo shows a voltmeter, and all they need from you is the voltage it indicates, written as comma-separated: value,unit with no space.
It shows 0.25,V
